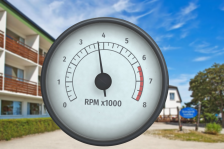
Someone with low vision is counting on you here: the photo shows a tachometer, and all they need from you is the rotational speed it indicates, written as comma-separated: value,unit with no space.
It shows 3750,rpm
